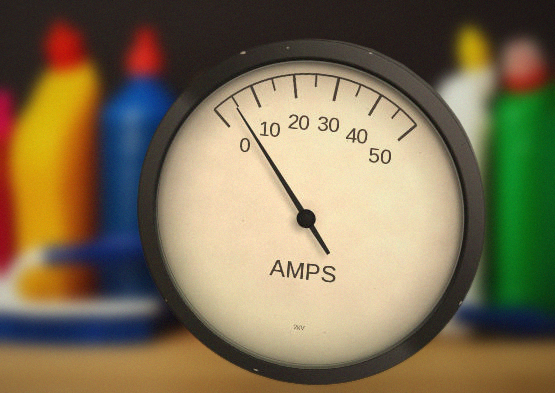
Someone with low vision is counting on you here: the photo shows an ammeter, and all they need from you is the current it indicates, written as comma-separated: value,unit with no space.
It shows 5,A
